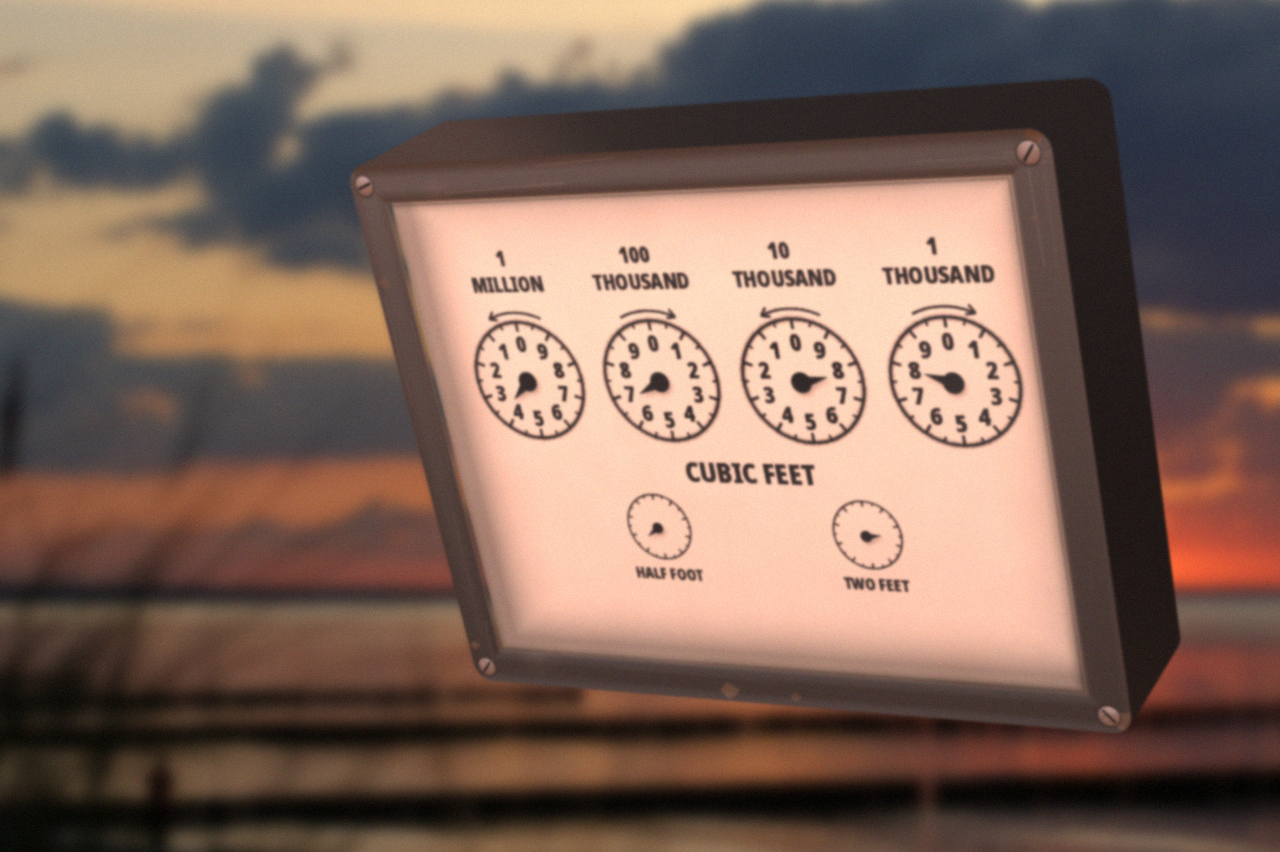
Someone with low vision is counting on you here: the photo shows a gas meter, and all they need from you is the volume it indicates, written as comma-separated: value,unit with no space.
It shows 367800,ft³
